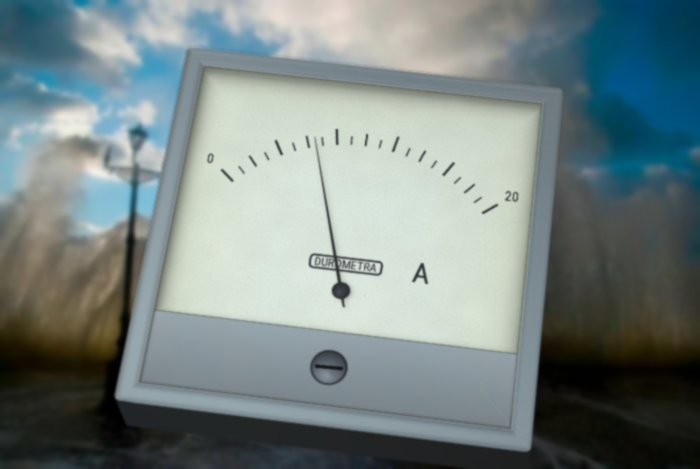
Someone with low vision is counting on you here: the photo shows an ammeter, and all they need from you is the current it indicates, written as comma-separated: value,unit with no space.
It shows 6.5,A
